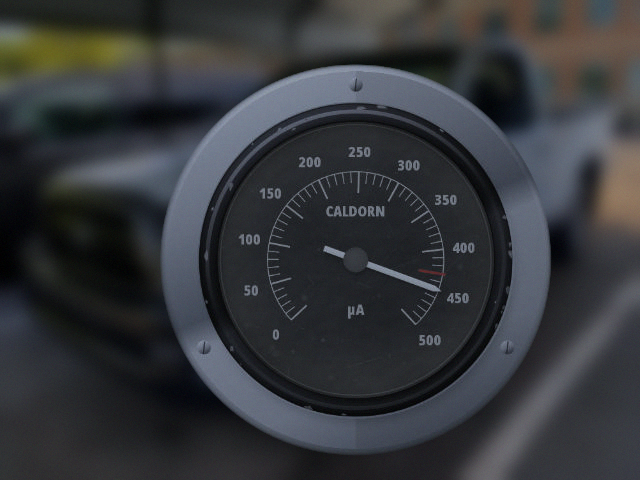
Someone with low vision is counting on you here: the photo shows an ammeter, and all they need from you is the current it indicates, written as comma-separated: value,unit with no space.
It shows 450,µA
